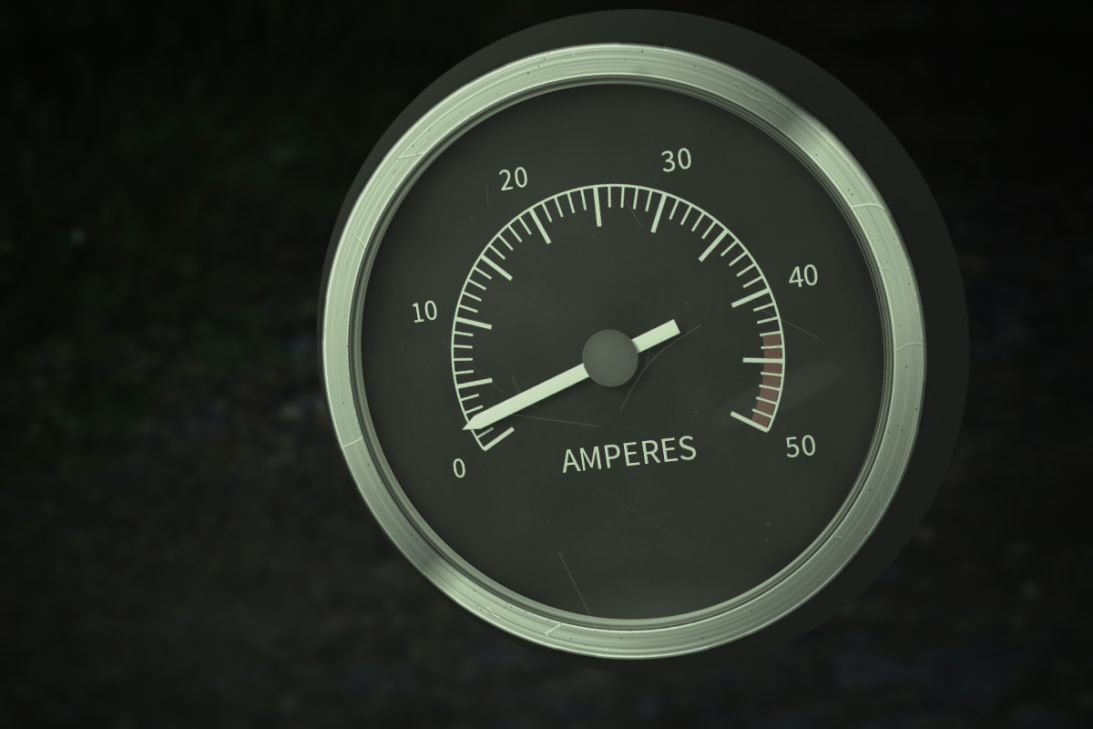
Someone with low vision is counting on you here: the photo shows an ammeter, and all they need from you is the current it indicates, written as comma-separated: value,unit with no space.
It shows 2,A
